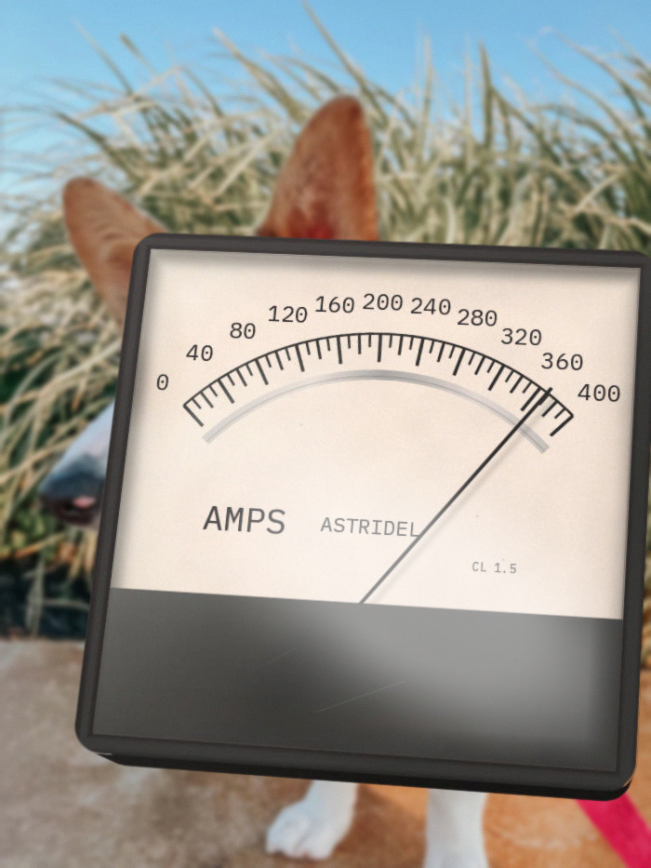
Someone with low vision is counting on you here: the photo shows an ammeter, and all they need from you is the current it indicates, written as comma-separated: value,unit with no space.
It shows 370,A
